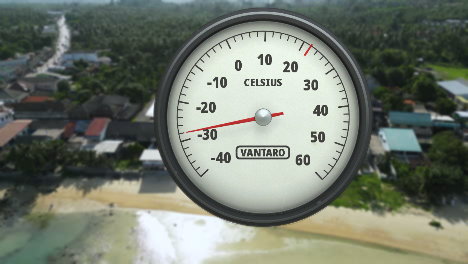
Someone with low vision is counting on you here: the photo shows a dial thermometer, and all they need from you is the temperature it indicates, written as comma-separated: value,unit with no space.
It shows -28,°C
